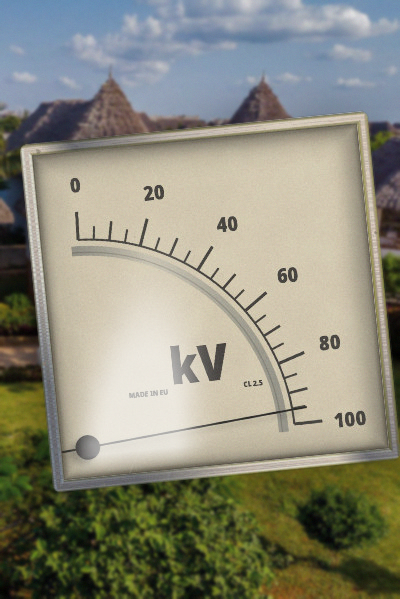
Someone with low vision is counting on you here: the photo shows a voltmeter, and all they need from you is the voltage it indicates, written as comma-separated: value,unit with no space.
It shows 95,kV
